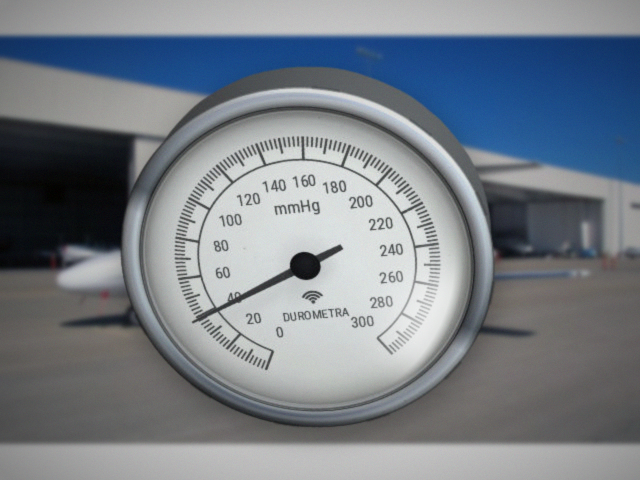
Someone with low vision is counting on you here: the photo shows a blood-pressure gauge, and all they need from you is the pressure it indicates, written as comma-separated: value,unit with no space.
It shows 40,mmHg
